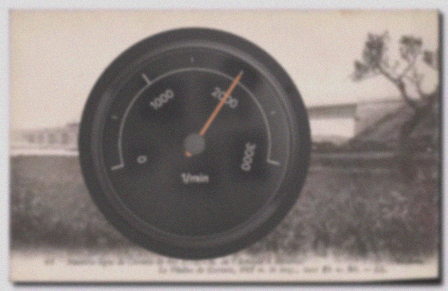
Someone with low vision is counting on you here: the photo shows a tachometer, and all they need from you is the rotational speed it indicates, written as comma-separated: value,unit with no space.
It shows 2000,rpm
